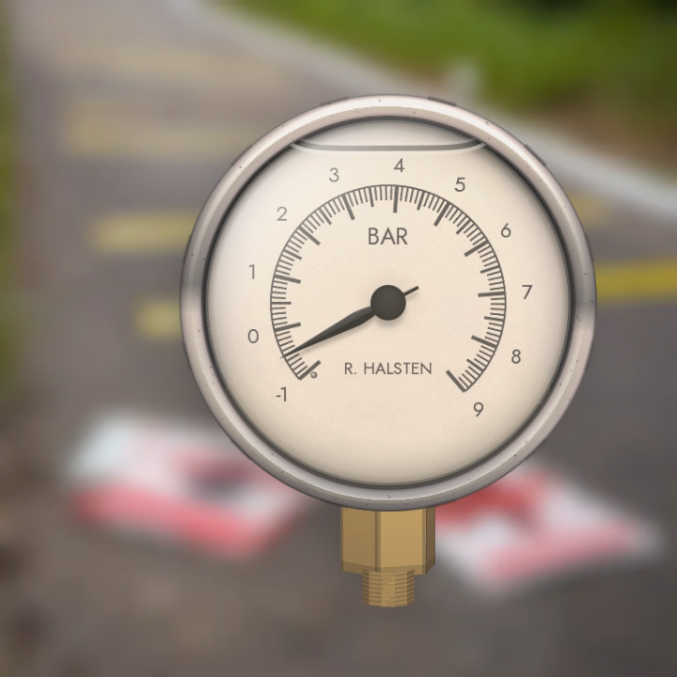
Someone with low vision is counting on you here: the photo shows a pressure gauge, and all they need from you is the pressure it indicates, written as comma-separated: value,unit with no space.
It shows -0.5,bar
